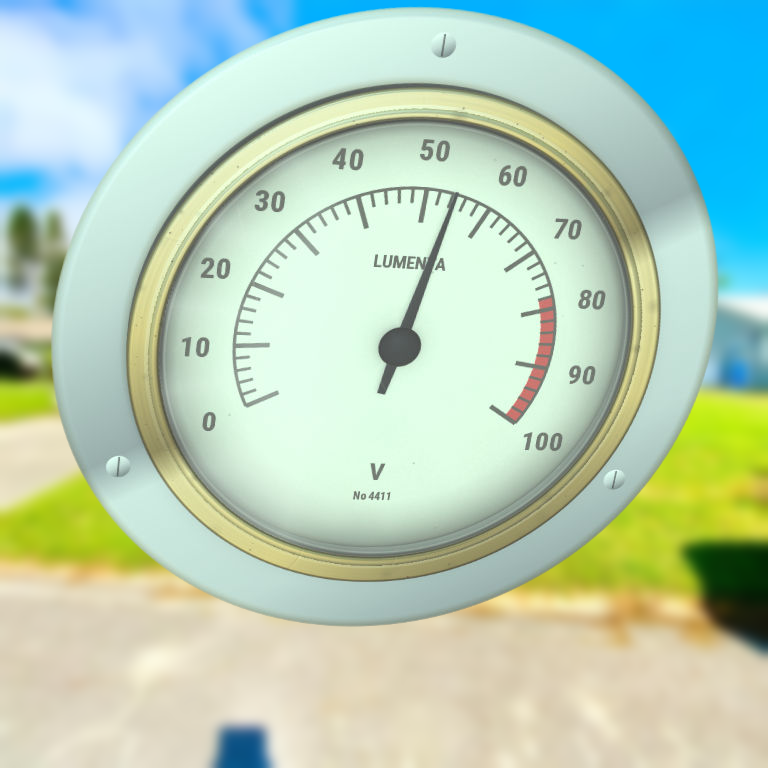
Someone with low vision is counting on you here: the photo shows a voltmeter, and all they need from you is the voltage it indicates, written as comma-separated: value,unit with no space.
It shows 54,V
